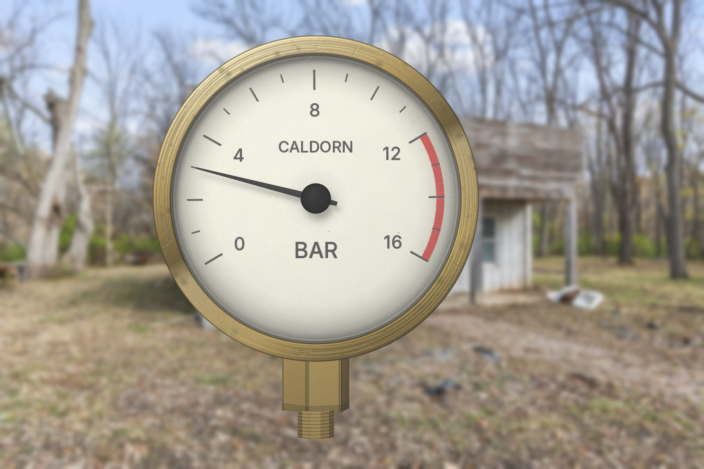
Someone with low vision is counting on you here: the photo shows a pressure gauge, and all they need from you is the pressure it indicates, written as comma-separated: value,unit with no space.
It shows 3,bar
